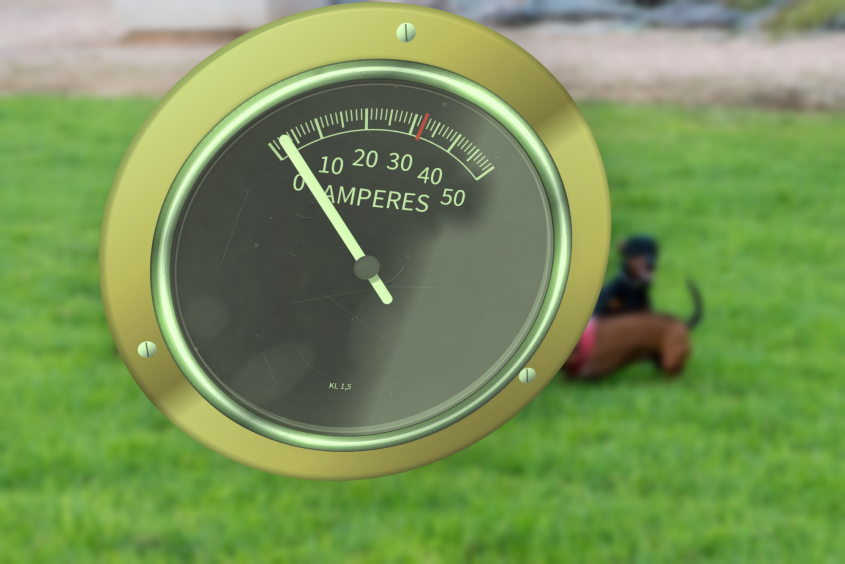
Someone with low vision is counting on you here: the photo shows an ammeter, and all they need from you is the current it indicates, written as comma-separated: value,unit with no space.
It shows 3,A
